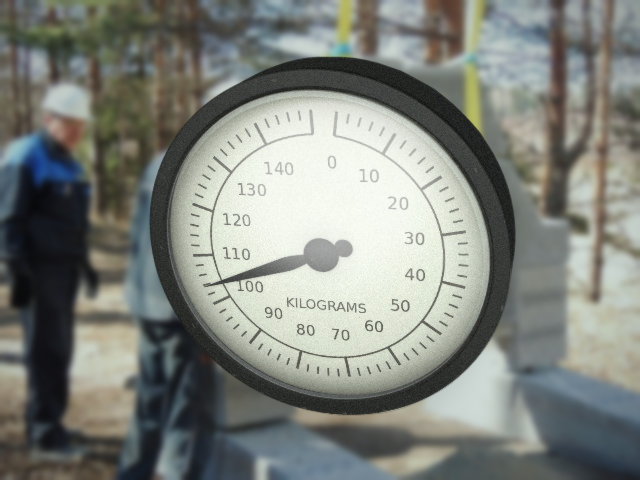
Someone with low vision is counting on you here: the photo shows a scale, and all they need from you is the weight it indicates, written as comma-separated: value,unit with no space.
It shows 104,kg
